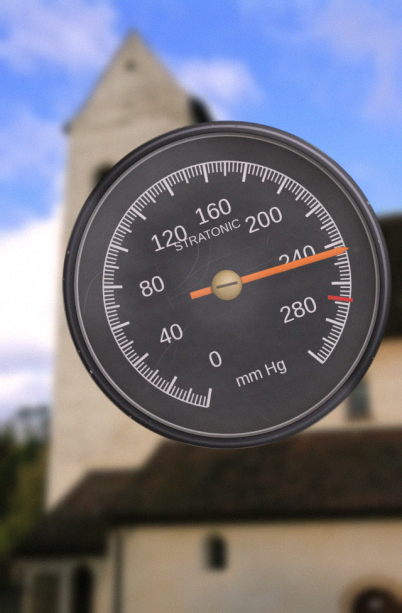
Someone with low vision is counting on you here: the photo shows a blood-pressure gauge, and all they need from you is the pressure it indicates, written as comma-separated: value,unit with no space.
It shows 244,mmHg
